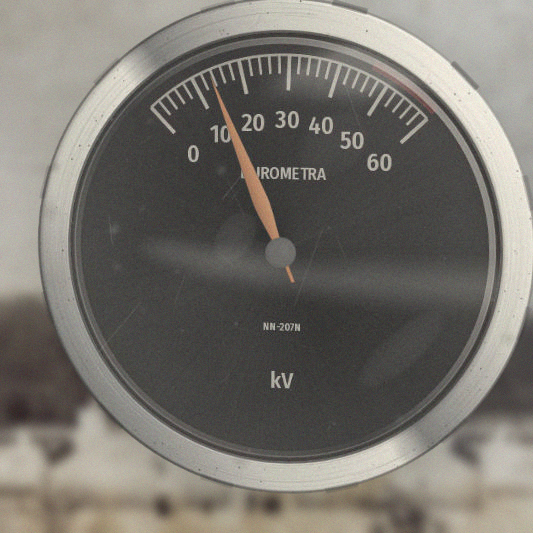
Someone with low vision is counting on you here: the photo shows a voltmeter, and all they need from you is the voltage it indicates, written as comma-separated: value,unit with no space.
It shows 14,kV
